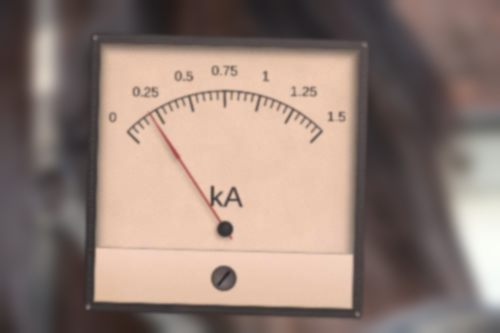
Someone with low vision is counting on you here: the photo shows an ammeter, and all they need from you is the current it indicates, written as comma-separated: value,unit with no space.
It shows 0.2,kA
